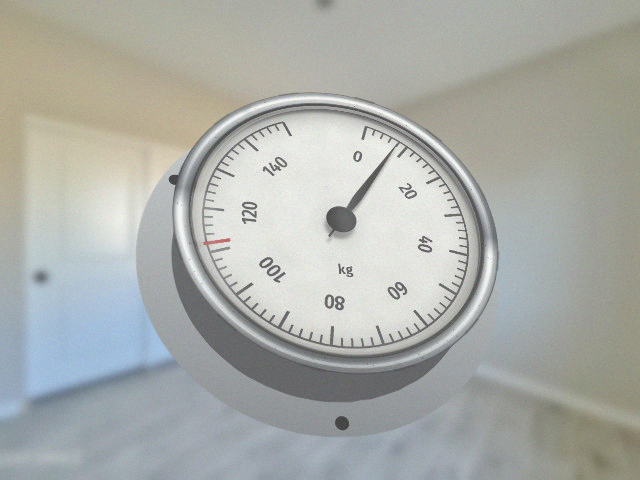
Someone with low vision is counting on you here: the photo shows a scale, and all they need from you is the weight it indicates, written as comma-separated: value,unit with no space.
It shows 8,kg
